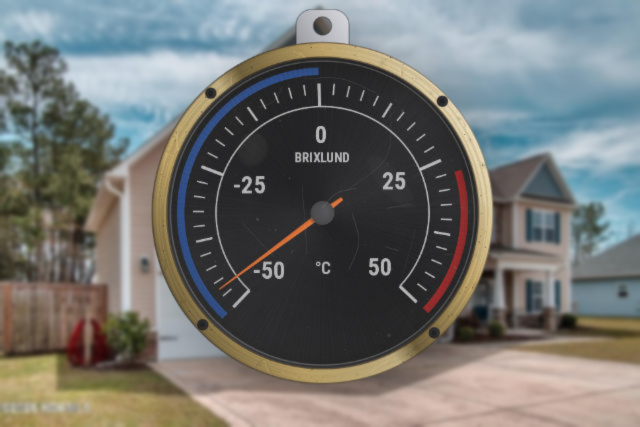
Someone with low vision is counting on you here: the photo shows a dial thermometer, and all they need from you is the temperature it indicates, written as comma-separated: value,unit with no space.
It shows -46.25,°C
